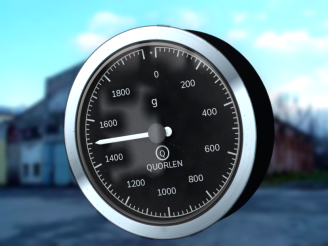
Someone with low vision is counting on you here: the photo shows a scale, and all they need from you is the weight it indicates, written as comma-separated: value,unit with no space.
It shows 1500,g
